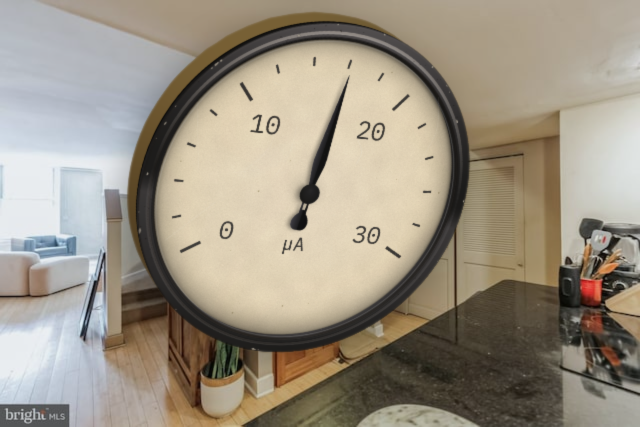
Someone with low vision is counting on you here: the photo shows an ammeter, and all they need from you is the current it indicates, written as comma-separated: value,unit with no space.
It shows 16,µA
